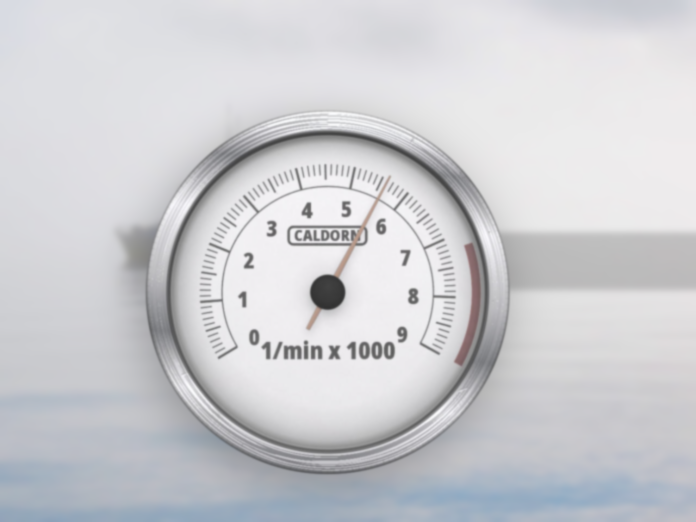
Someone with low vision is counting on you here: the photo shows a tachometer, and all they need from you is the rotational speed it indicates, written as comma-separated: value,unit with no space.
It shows 5600,rpm
